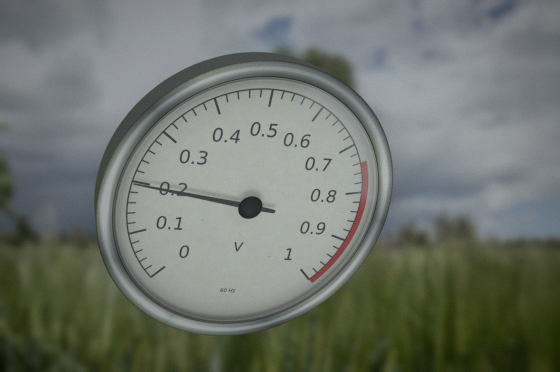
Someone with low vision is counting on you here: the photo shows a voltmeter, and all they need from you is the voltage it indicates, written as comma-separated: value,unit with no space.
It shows 0.2,V
